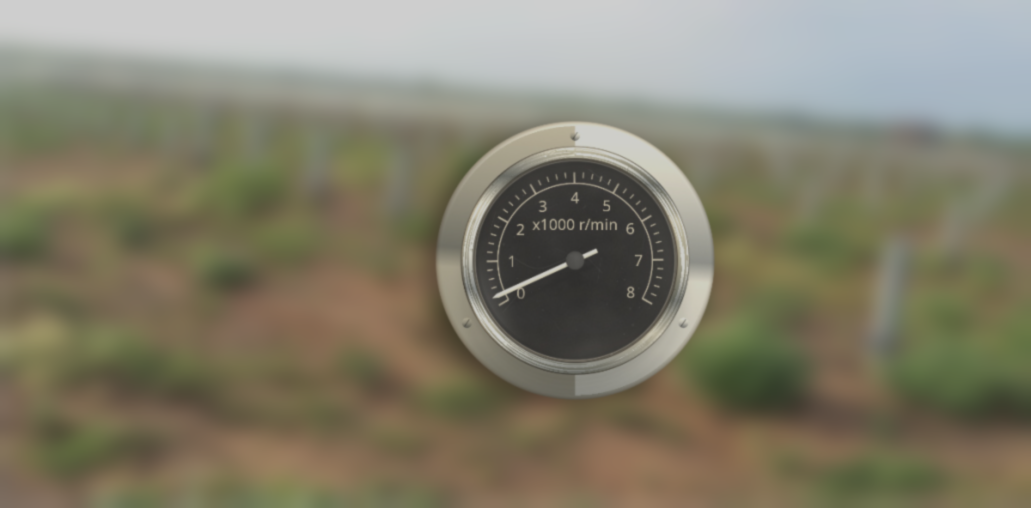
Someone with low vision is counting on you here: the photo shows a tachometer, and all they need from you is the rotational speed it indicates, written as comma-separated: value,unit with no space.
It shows 200,rpm
